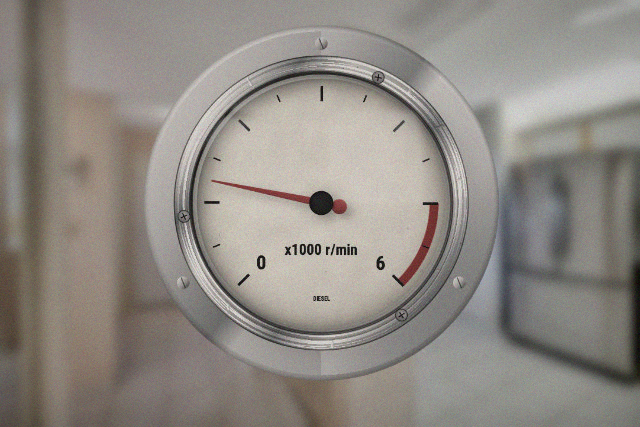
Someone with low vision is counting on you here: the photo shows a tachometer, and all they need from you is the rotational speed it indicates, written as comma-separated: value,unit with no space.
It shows 1250,rpm
